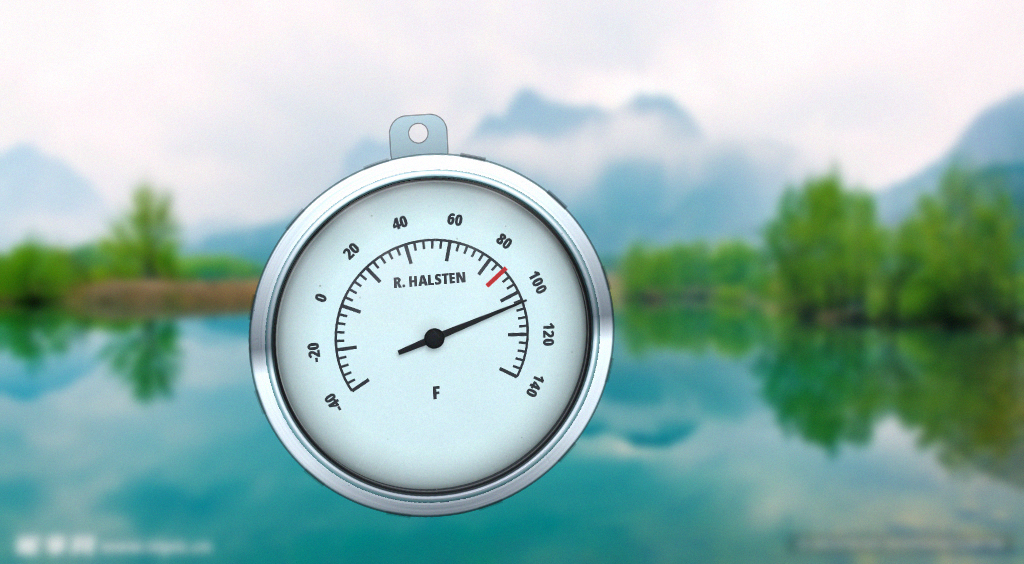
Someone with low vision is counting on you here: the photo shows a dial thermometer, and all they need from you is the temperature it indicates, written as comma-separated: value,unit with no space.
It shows 104,°F
